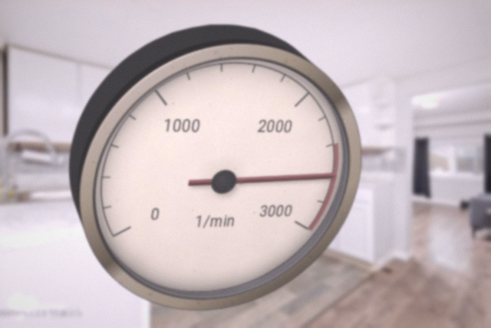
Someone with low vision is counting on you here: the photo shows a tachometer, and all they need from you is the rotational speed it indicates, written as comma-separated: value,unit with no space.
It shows 2600,rpm
